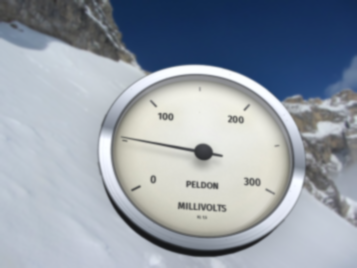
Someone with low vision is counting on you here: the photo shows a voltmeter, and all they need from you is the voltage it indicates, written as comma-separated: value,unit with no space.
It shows 50,mV
